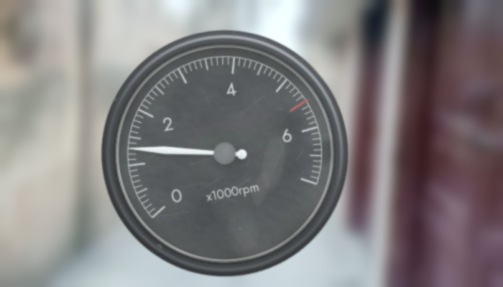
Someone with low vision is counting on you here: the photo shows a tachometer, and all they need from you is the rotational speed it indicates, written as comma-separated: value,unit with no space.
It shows 1300,rpm
